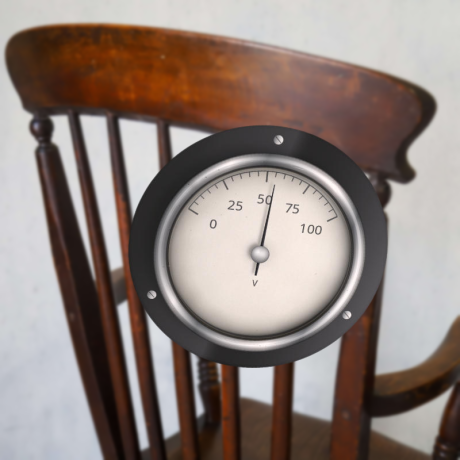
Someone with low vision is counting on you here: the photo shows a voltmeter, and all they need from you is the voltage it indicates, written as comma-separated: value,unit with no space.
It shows 55,V
